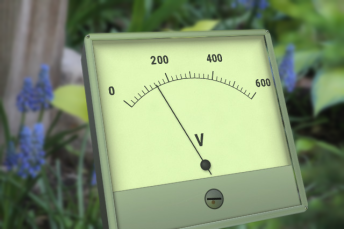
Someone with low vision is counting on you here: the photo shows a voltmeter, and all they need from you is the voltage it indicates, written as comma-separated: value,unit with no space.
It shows 140,V
